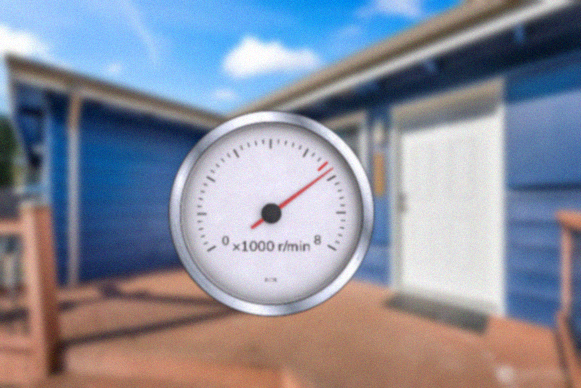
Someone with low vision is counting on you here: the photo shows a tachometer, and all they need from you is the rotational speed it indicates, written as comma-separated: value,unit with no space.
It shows 5800,rpm
